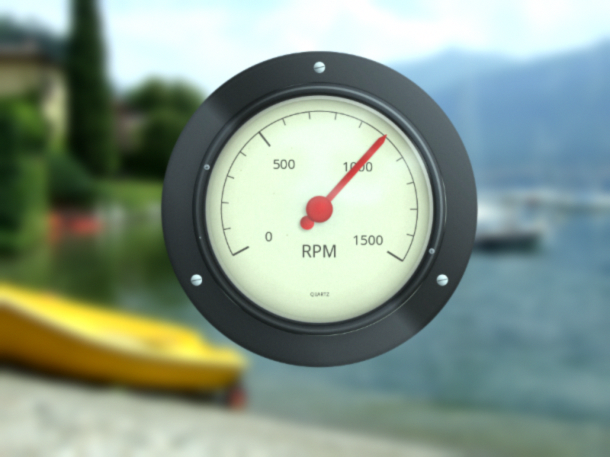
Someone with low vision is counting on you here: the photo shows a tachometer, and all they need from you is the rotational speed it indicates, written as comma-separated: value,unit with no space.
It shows 1000,rpm
